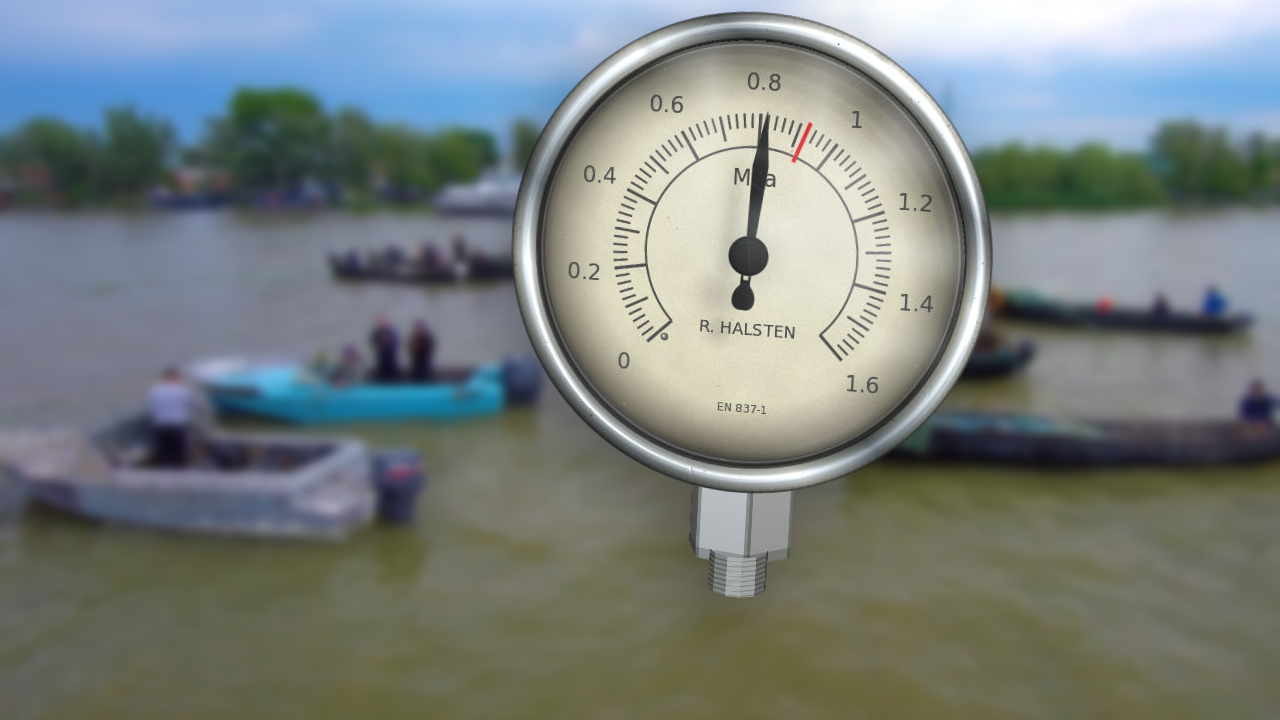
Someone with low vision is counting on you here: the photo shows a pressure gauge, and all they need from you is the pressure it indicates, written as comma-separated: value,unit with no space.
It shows 0.82,MPa
